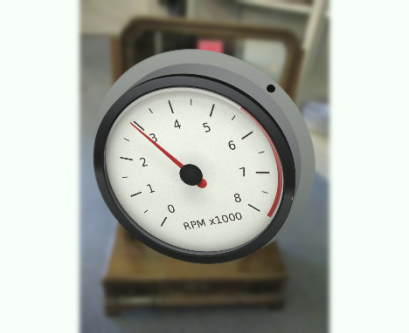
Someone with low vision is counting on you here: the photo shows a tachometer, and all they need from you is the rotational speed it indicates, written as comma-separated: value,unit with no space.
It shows 3000,rpm
